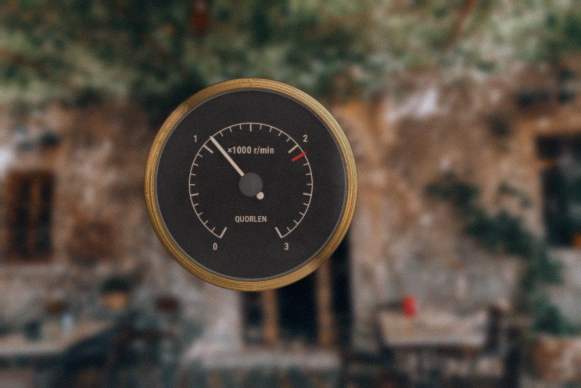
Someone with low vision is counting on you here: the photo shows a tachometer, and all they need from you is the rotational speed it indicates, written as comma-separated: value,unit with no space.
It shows 1100,rpm
